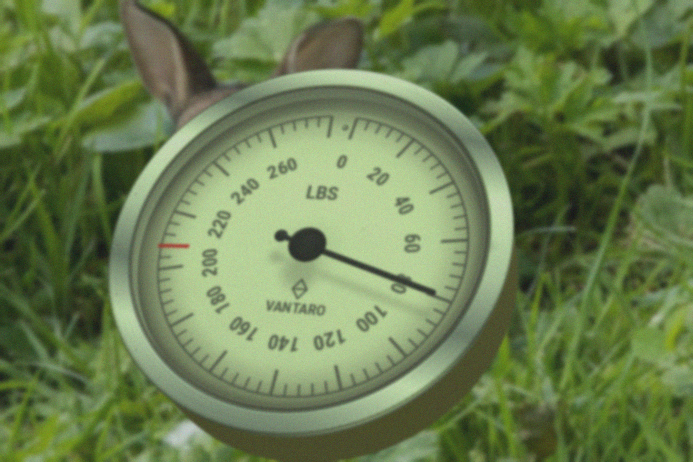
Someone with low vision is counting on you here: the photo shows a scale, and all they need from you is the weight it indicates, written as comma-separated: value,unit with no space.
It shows 80,lb
